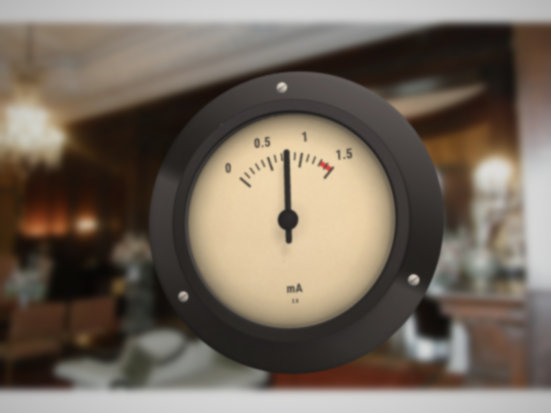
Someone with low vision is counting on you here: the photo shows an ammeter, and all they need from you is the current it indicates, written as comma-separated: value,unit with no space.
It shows 0.8,mA
